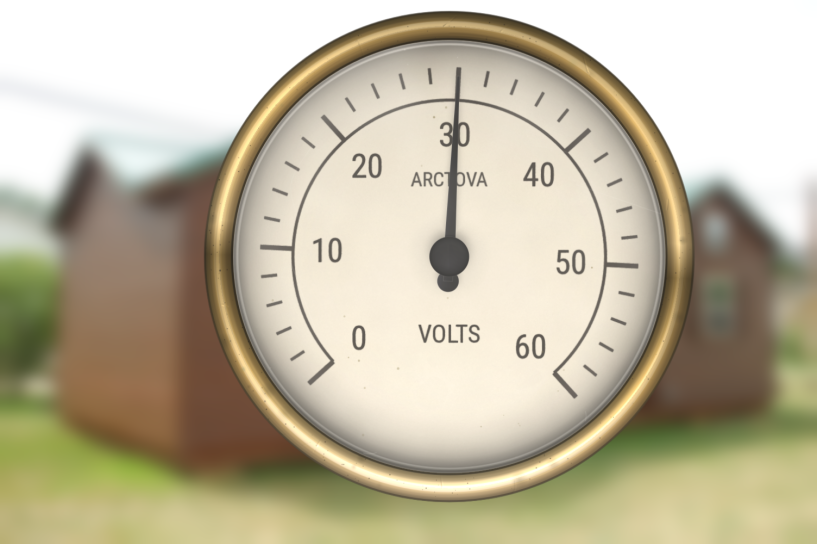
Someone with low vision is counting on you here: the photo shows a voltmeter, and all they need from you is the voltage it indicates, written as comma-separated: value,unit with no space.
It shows 30,V
